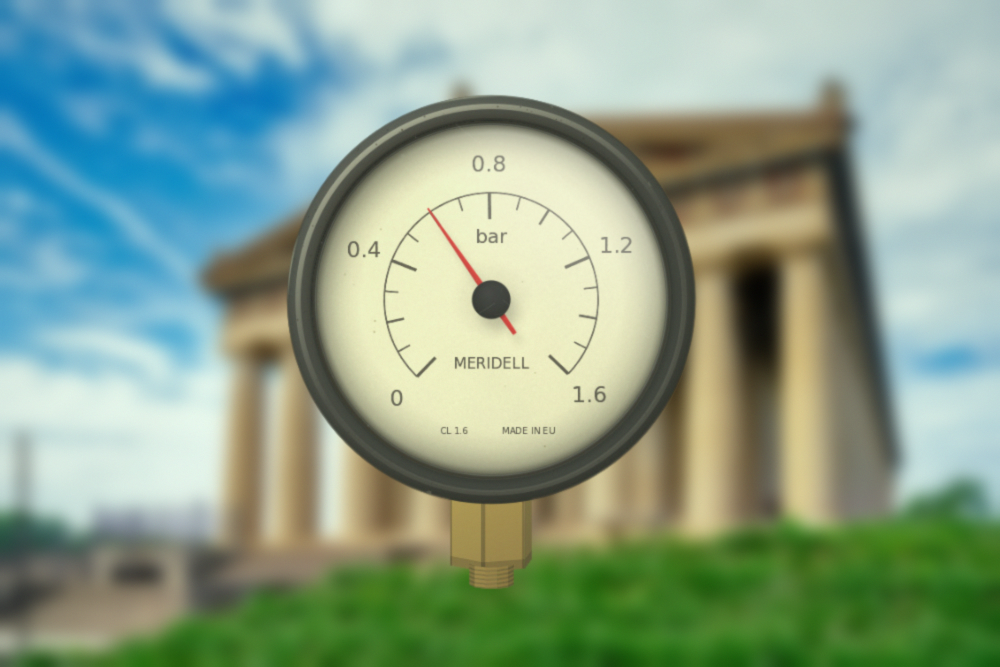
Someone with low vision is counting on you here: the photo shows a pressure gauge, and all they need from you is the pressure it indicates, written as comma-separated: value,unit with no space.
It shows 0.6,bar
